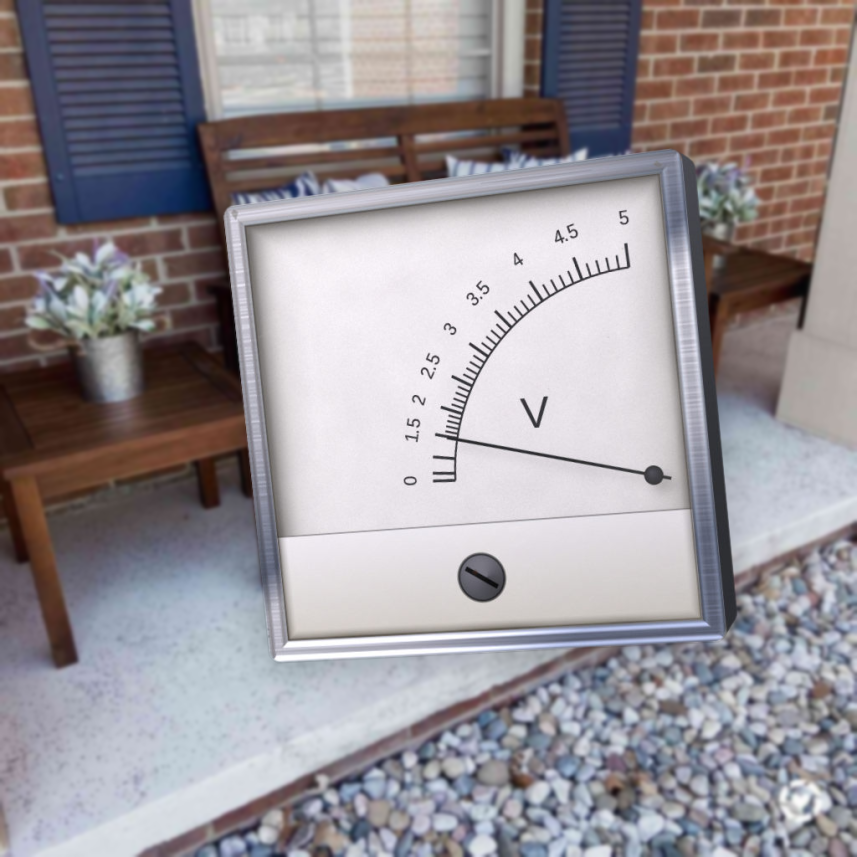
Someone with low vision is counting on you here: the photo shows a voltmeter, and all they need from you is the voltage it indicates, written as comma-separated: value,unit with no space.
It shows 1.5,V
